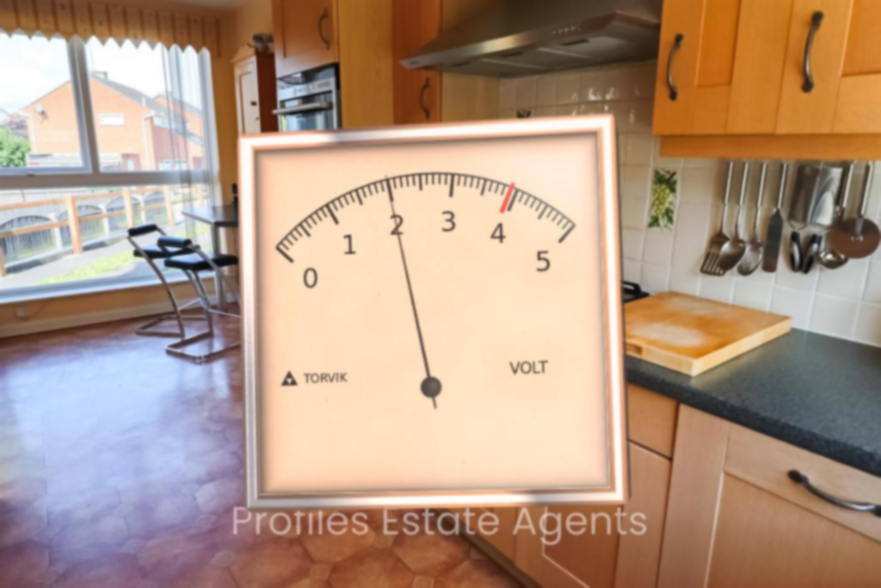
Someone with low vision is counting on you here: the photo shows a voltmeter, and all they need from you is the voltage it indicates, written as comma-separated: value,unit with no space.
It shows 2,V
